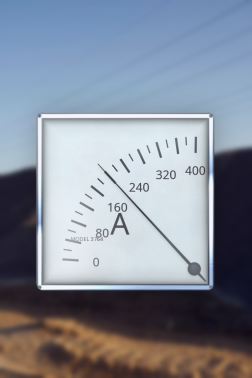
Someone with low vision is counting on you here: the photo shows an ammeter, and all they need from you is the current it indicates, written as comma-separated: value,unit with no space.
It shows 200,A
